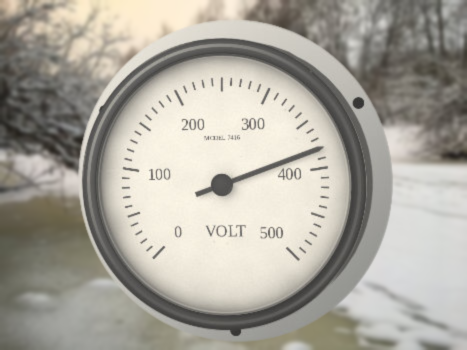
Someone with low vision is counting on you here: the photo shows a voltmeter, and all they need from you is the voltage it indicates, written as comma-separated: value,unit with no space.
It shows 380,V
